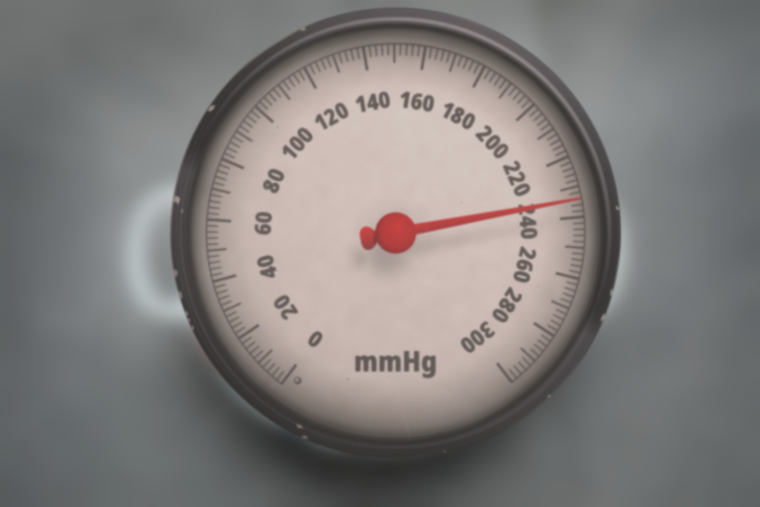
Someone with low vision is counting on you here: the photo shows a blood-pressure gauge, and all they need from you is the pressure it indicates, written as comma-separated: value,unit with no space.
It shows 234,mmHg
